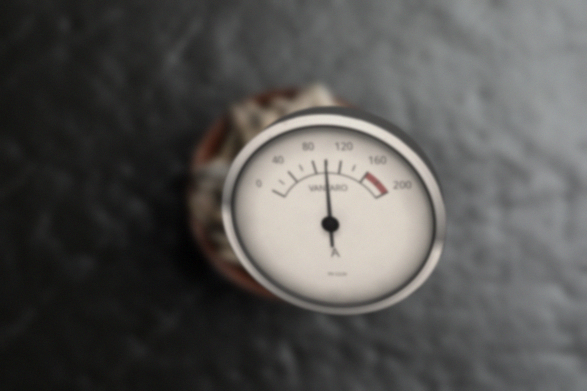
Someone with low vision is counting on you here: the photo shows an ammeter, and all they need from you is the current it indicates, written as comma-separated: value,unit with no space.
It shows 100,A
